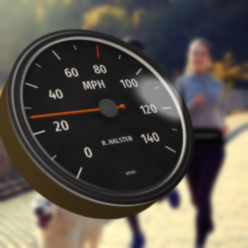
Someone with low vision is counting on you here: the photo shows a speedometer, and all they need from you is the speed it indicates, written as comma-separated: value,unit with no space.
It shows 25,mph
